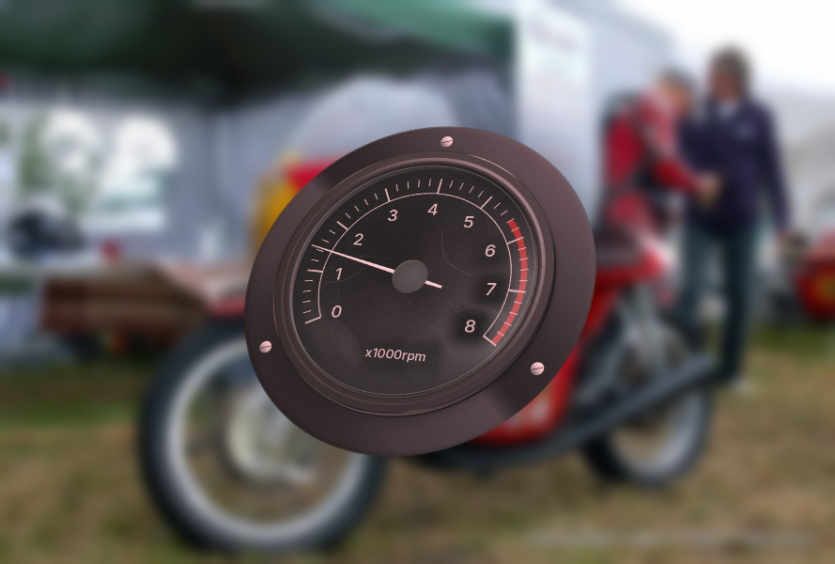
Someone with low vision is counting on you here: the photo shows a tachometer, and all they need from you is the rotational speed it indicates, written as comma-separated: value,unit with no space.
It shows 1400,rpm
